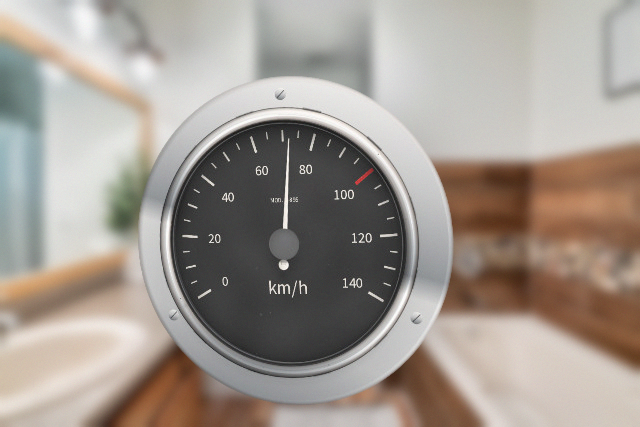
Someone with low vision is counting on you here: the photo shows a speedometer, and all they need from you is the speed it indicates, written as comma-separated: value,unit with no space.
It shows 72.5,km/h
